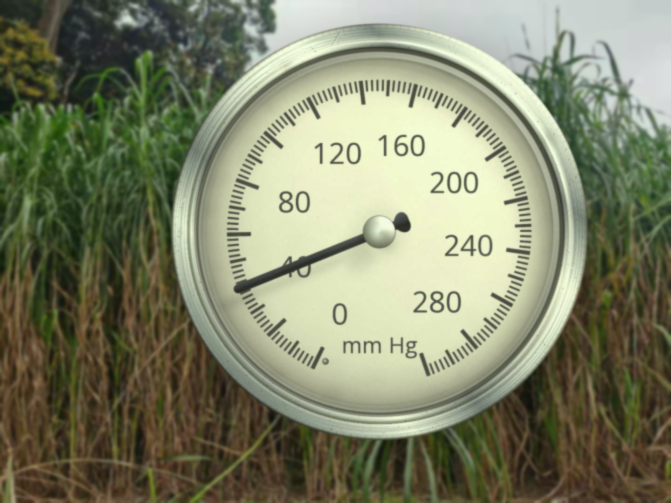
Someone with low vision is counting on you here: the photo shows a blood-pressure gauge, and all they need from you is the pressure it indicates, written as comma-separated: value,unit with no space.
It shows 40,mmHg
